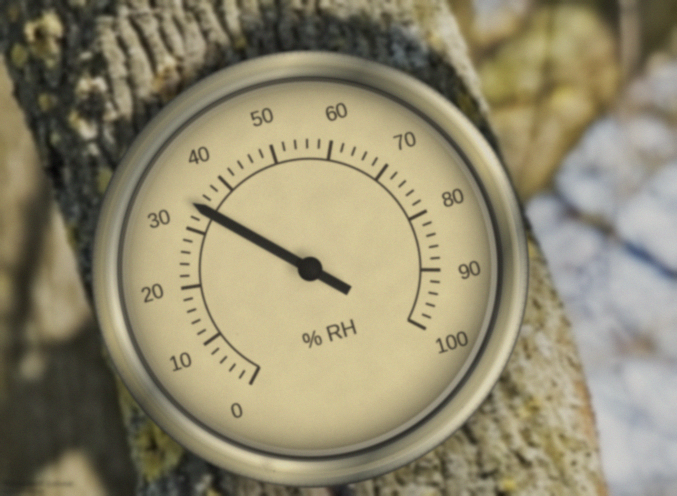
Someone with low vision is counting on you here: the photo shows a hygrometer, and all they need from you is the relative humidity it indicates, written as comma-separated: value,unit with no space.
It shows 34,%
